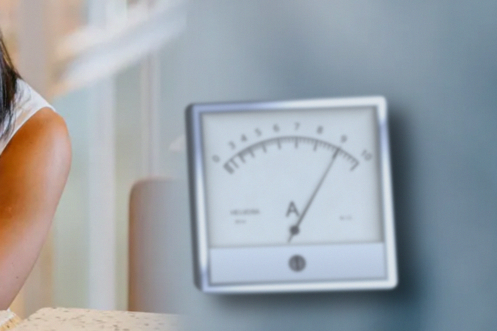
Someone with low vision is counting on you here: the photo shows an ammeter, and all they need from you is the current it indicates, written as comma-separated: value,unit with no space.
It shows 9,A
